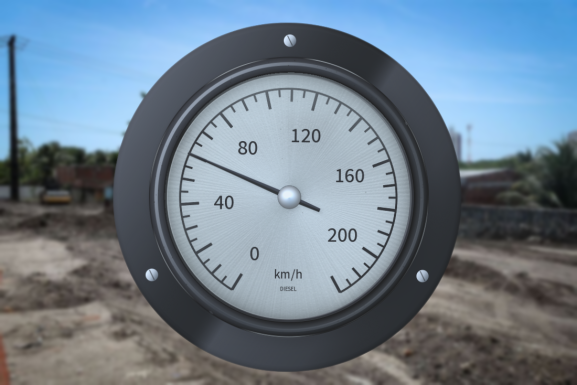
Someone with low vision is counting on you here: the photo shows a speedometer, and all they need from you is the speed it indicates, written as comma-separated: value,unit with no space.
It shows 60,km/h
